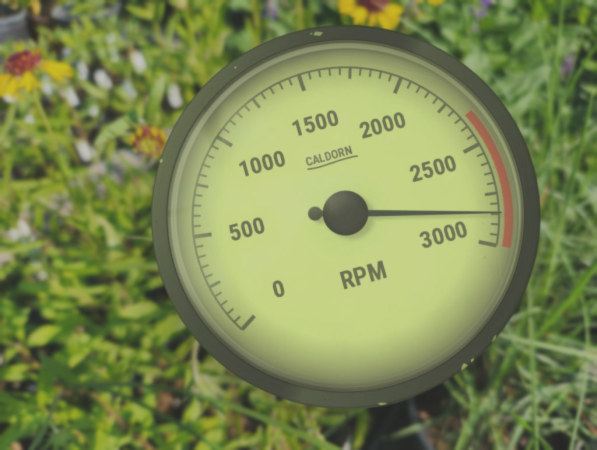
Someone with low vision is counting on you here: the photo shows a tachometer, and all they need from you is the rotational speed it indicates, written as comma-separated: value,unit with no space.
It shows 2850,rpm
